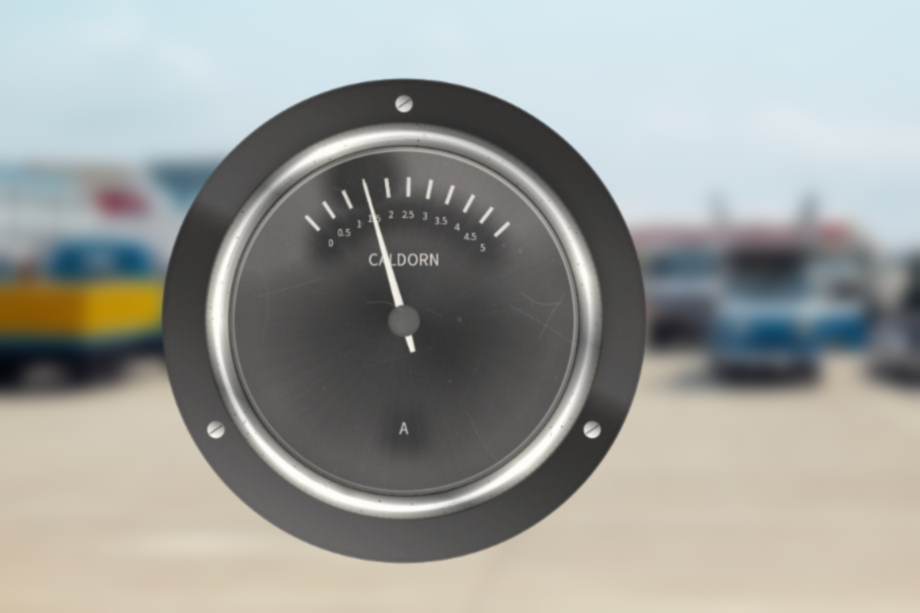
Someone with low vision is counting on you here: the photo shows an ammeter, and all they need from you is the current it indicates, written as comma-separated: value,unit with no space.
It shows 1.5,A
